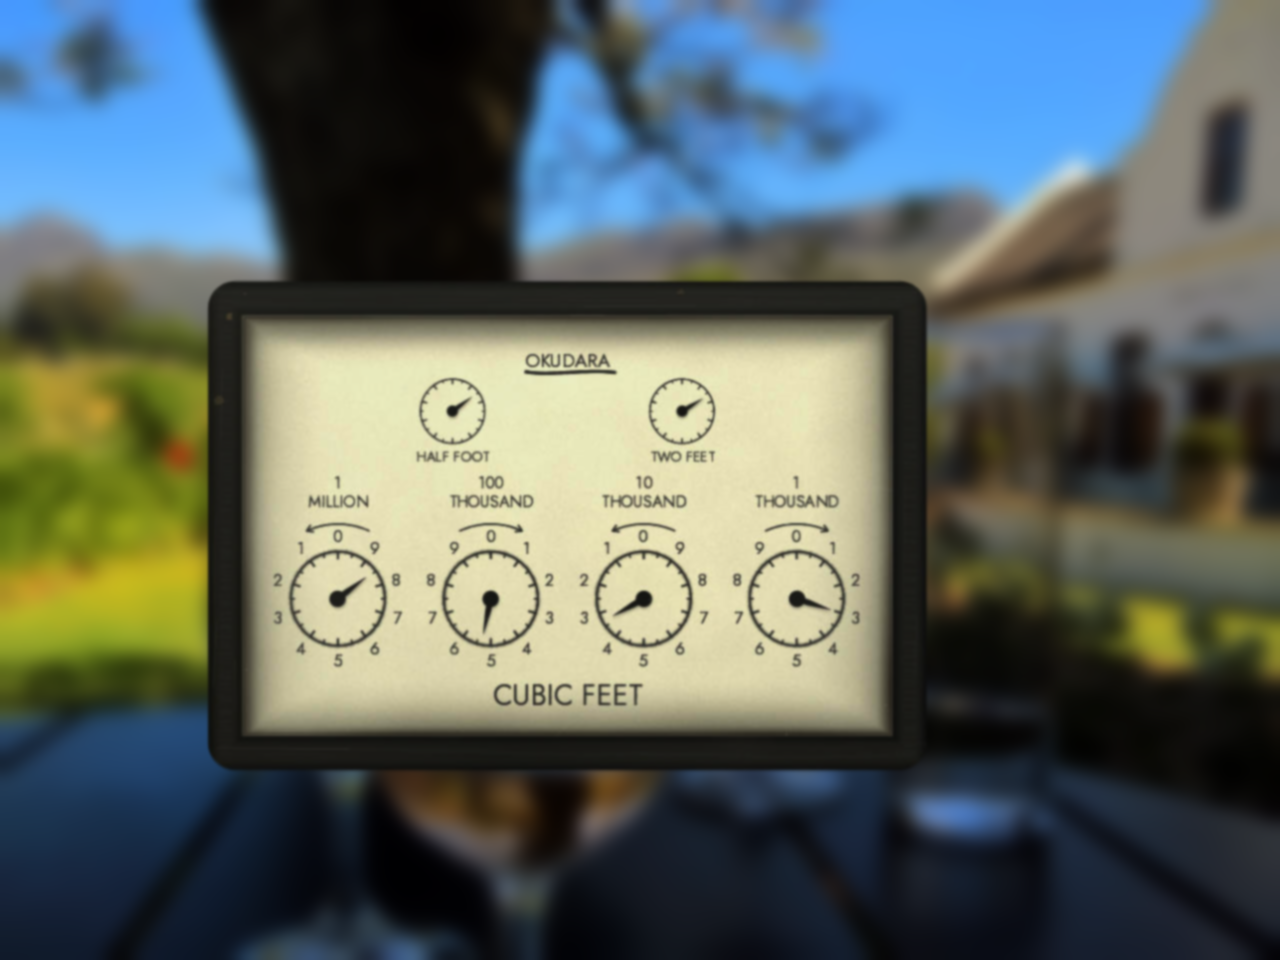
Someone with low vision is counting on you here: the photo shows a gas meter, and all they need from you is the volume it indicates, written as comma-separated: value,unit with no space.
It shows 853300,ft³
